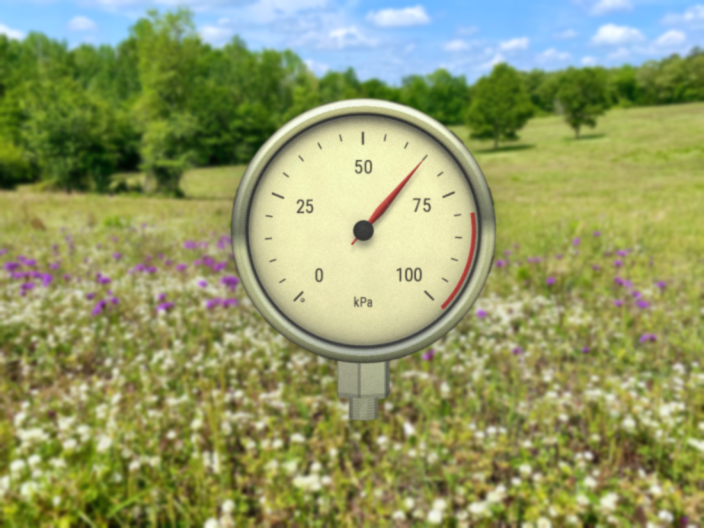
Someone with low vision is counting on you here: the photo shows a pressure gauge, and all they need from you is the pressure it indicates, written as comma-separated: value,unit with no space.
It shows 65,kPa
